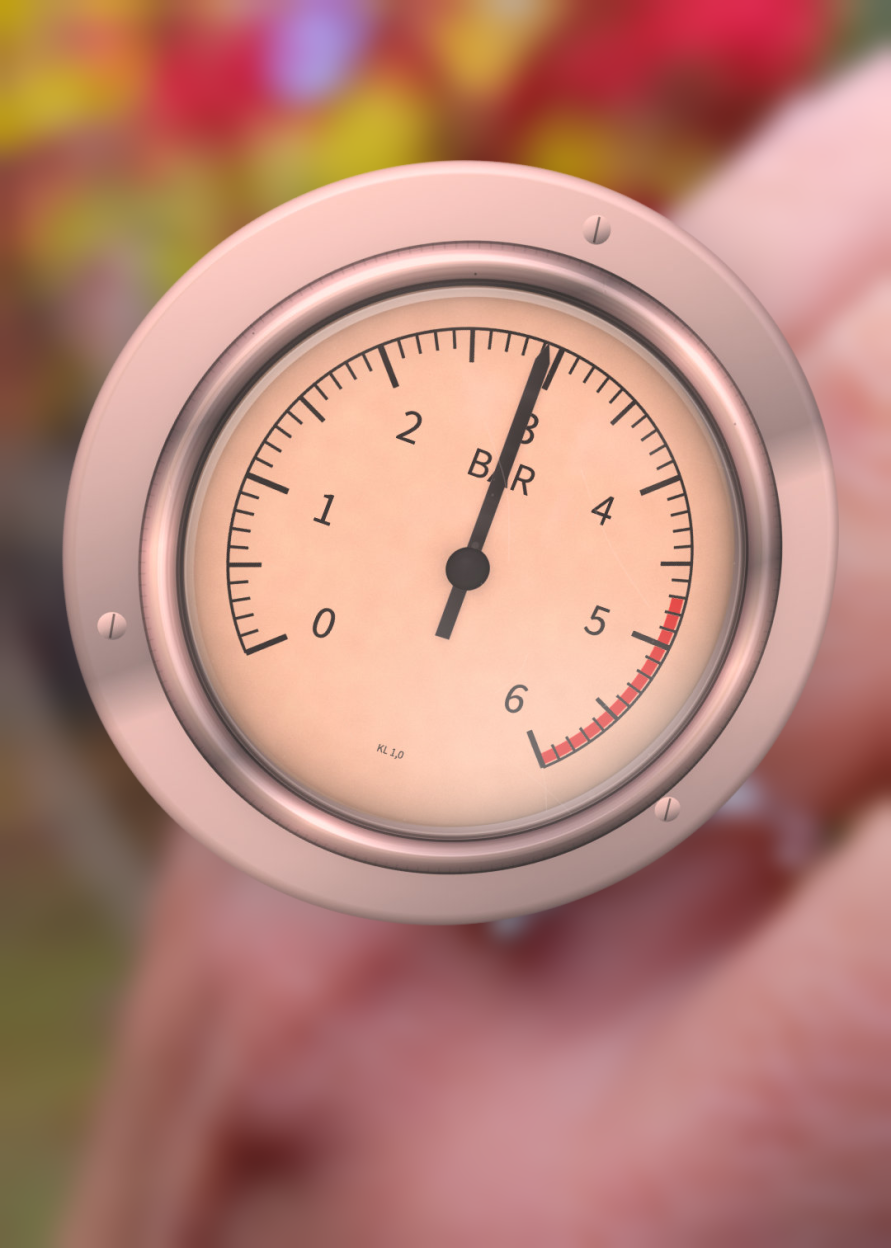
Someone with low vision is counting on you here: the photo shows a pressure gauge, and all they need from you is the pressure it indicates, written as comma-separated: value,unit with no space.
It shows 2.9,bar
